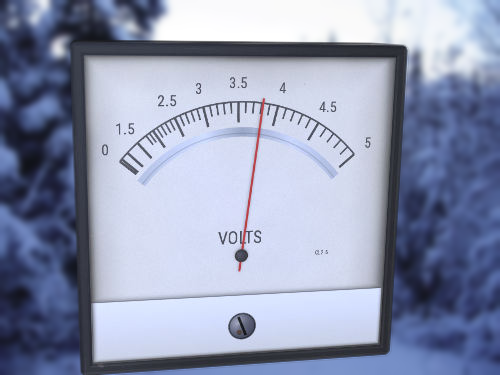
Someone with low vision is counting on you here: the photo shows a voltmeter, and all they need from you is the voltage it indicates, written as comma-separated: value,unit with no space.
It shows 3.8,V
